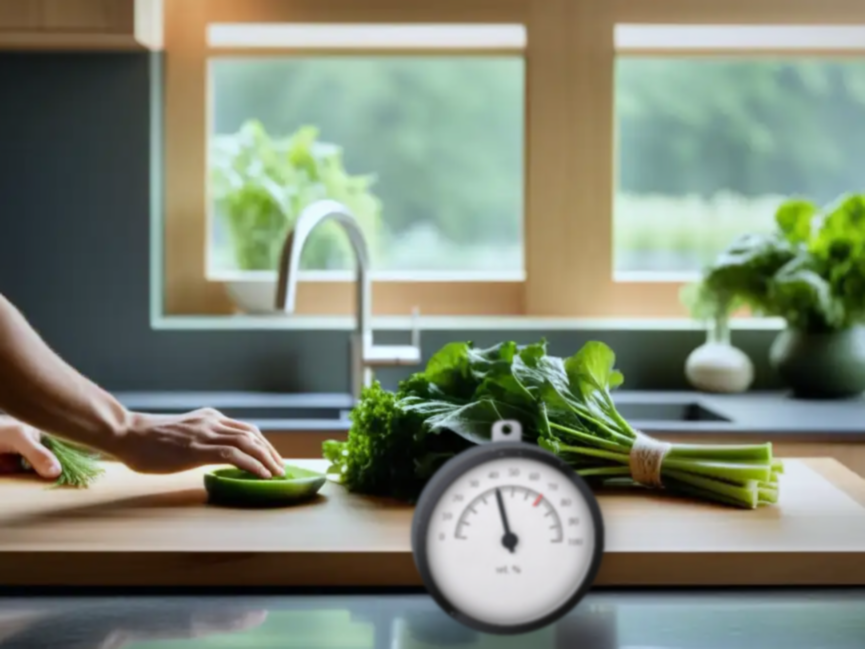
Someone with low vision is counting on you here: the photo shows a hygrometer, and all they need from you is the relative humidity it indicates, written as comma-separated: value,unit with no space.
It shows 40,%
